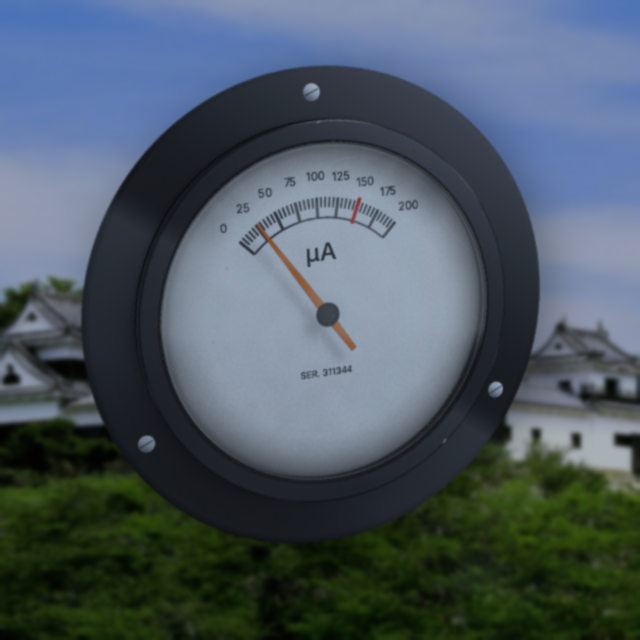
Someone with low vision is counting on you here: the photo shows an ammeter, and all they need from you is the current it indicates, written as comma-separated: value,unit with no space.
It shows 25,µA
